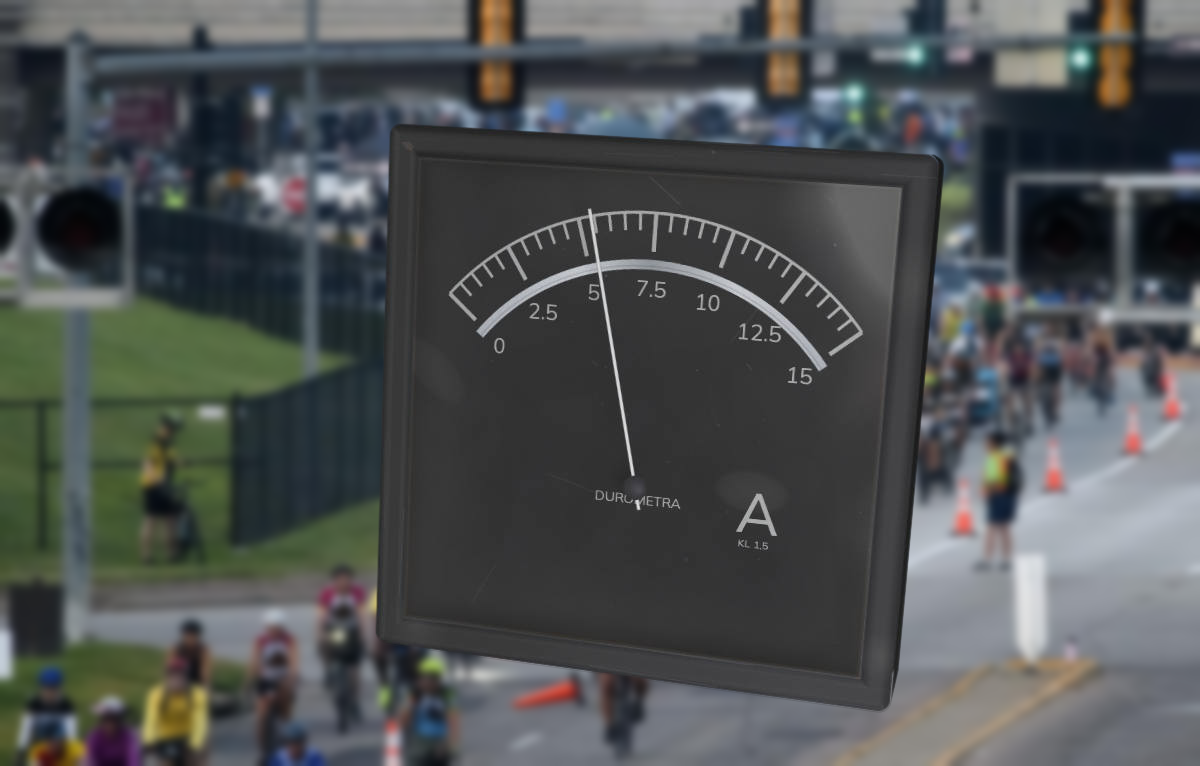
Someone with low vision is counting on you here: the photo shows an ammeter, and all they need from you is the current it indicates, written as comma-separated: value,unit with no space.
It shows 5.5,A
